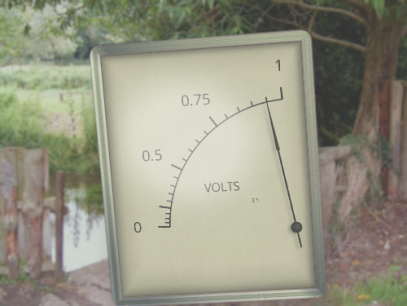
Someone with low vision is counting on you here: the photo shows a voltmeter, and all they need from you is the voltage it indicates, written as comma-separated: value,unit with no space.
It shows 0.95,V
